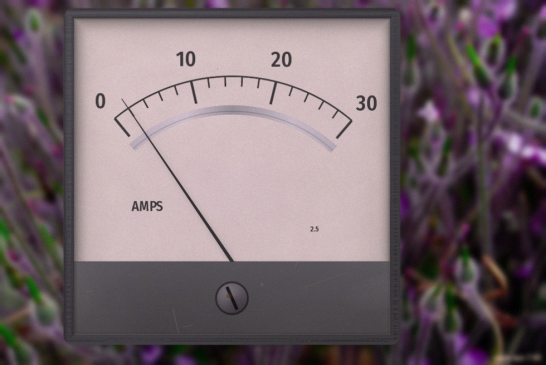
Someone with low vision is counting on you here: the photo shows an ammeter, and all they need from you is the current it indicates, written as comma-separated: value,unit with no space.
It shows 2,A
